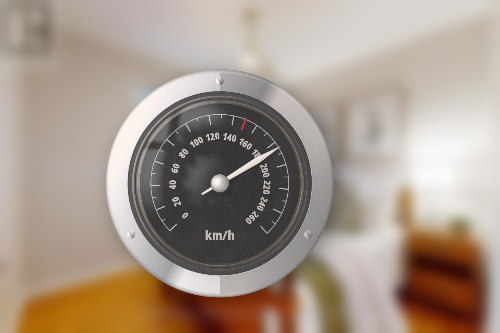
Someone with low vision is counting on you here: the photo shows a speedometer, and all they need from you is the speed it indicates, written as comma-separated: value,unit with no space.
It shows 185,km/h
